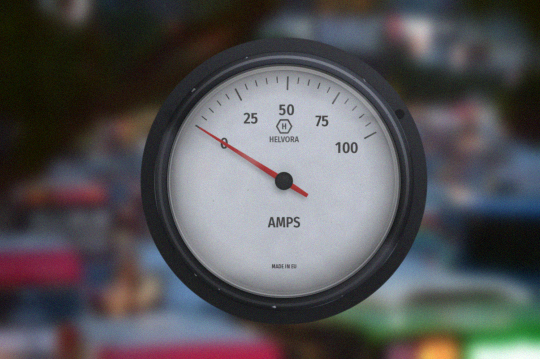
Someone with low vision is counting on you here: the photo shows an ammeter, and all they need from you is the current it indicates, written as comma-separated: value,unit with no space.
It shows 0,A
